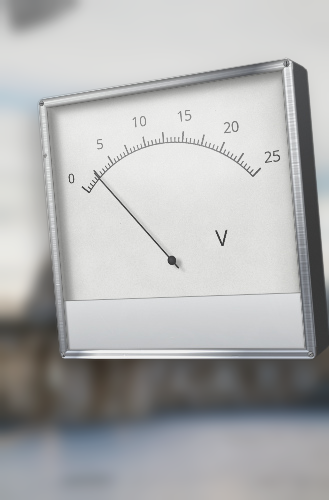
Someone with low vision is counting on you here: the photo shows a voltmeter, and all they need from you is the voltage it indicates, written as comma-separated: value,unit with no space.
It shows 2.5,V
